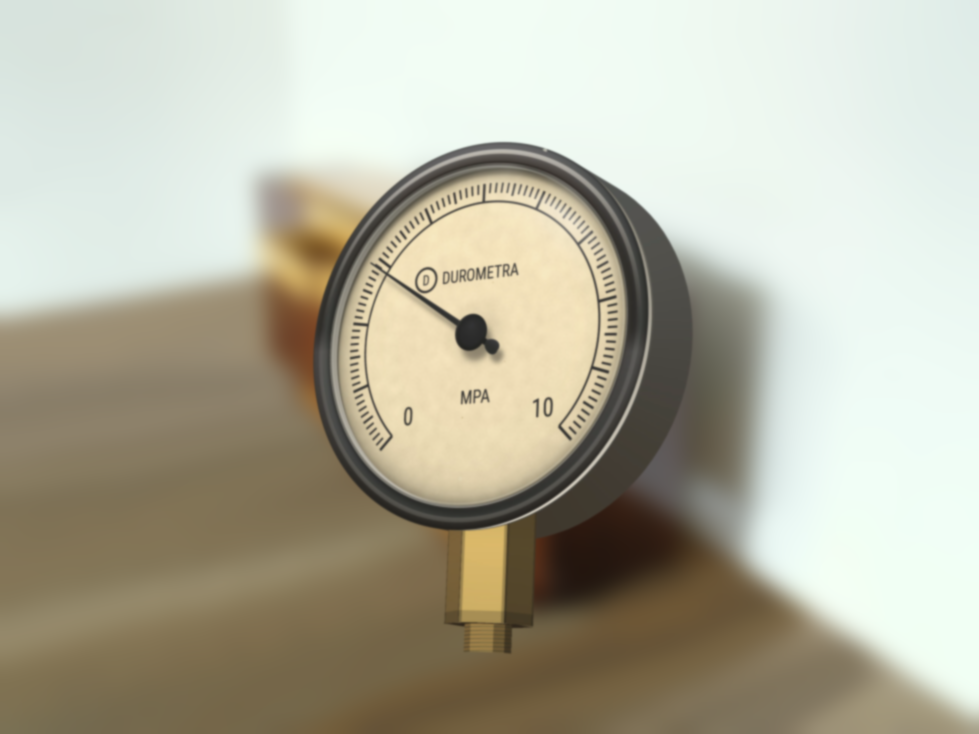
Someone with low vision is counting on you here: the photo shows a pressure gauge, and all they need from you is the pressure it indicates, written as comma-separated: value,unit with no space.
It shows 2.9,MPa
